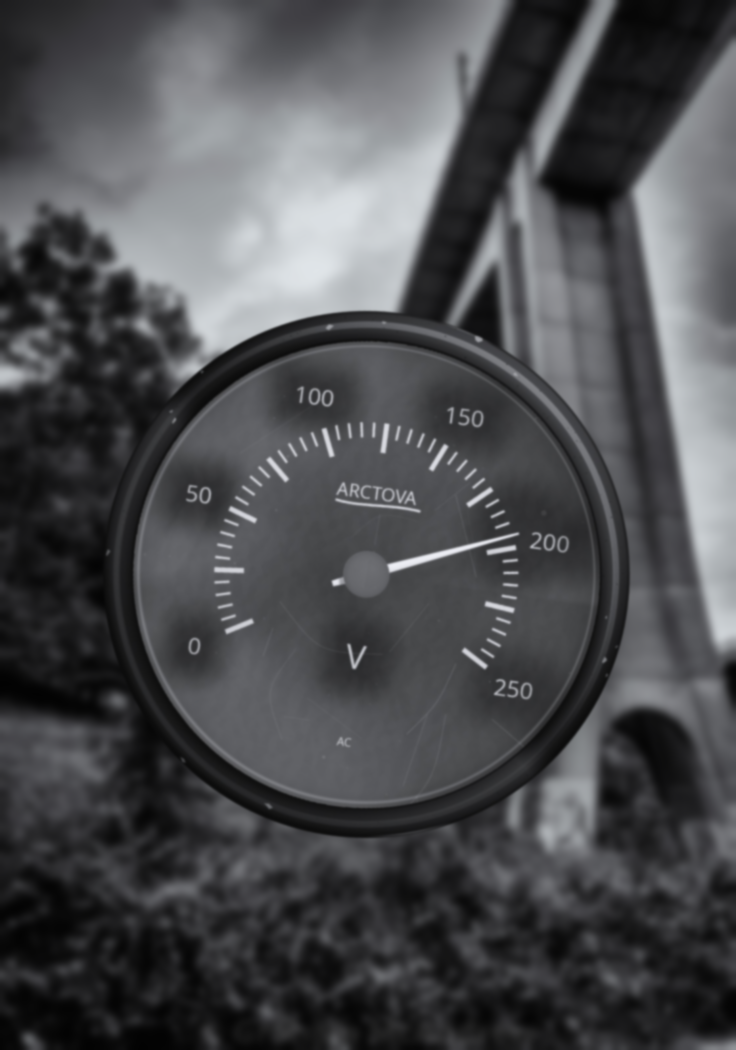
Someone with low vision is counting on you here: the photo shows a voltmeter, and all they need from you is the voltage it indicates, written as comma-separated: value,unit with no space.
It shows 195,V
